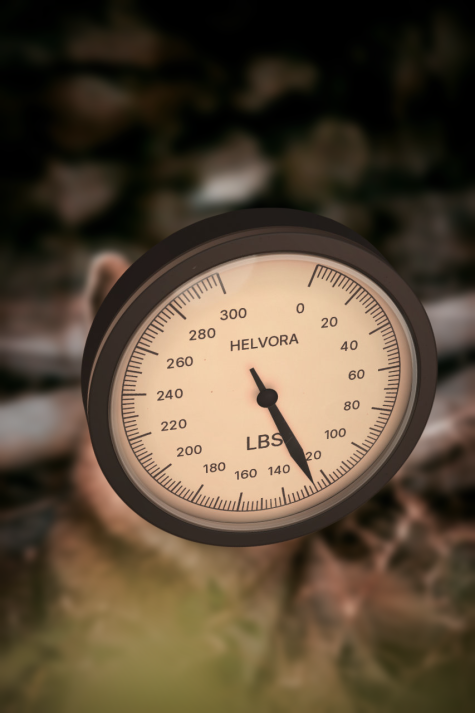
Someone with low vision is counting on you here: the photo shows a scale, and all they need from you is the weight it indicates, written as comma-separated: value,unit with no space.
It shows 126,lb
